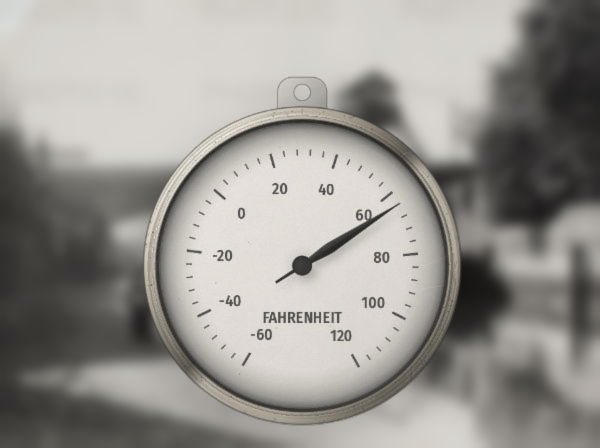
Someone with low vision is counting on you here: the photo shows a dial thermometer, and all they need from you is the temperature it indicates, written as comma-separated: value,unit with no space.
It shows 64,°F
